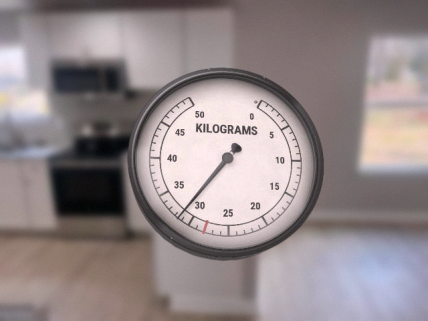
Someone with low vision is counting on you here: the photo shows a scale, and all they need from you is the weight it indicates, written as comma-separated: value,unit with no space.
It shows 31.5,kg
